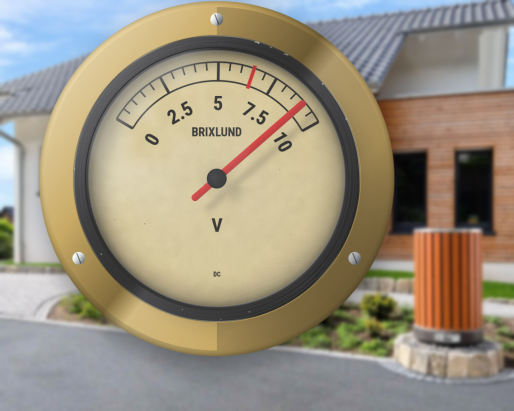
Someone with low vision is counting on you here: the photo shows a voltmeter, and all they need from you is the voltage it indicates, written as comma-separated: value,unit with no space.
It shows 9,V
